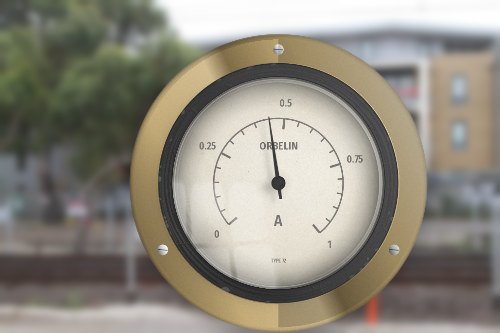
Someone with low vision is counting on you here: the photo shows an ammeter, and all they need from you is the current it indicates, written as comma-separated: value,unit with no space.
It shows 0.45,A
